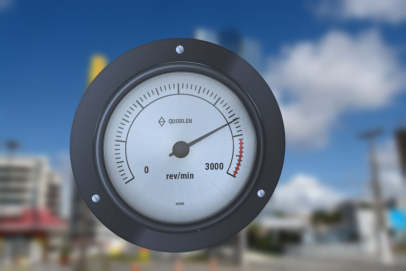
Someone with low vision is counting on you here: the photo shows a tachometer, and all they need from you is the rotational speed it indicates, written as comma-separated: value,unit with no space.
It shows 2300,rpm
